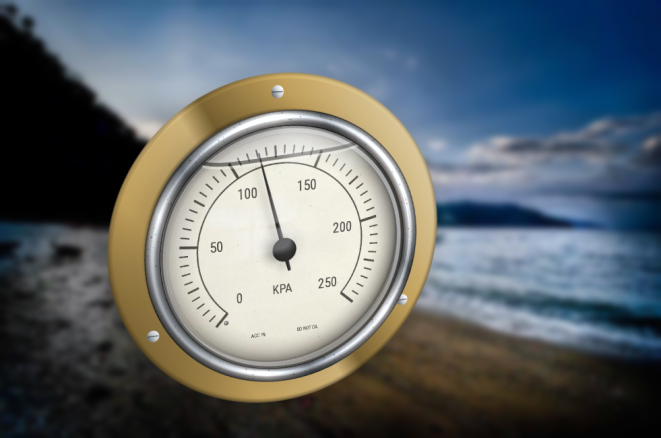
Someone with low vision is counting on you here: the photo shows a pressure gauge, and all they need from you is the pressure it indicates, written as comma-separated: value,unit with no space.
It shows 115,kPa
